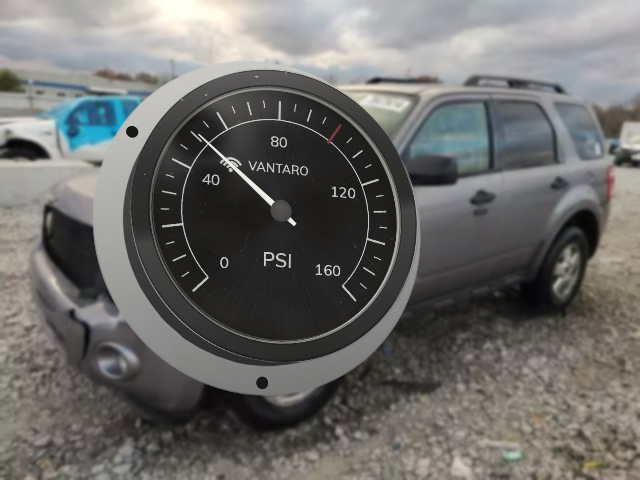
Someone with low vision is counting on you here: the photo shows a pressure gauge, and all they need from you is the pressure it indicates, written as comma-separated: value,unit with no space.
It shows 50,psi
